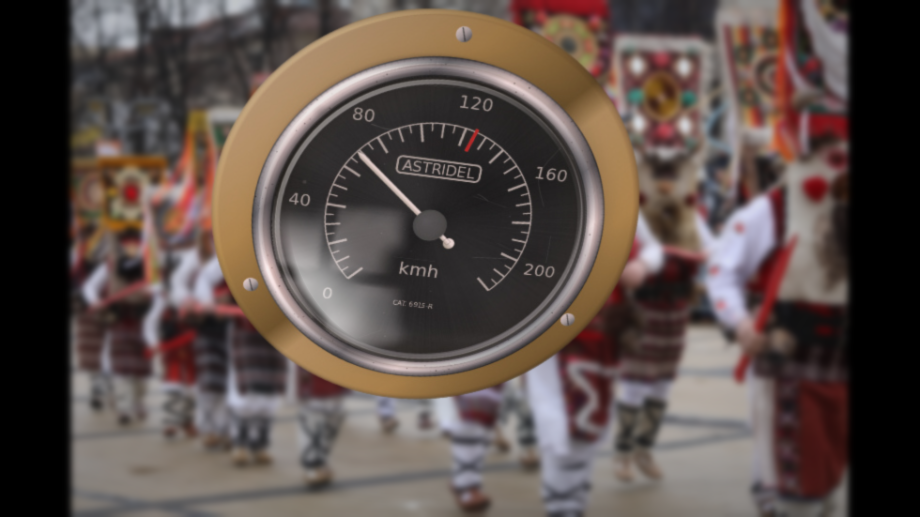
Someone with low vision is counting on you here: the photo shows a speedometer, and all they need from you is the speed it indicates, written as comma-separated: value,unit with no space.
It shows 70,km/h
